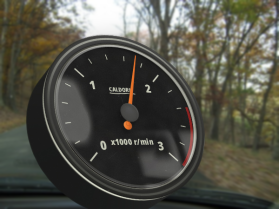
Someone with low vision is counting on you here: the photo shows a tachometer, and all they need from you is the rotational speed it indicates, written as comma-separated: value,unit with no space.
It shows 1700,rpm
